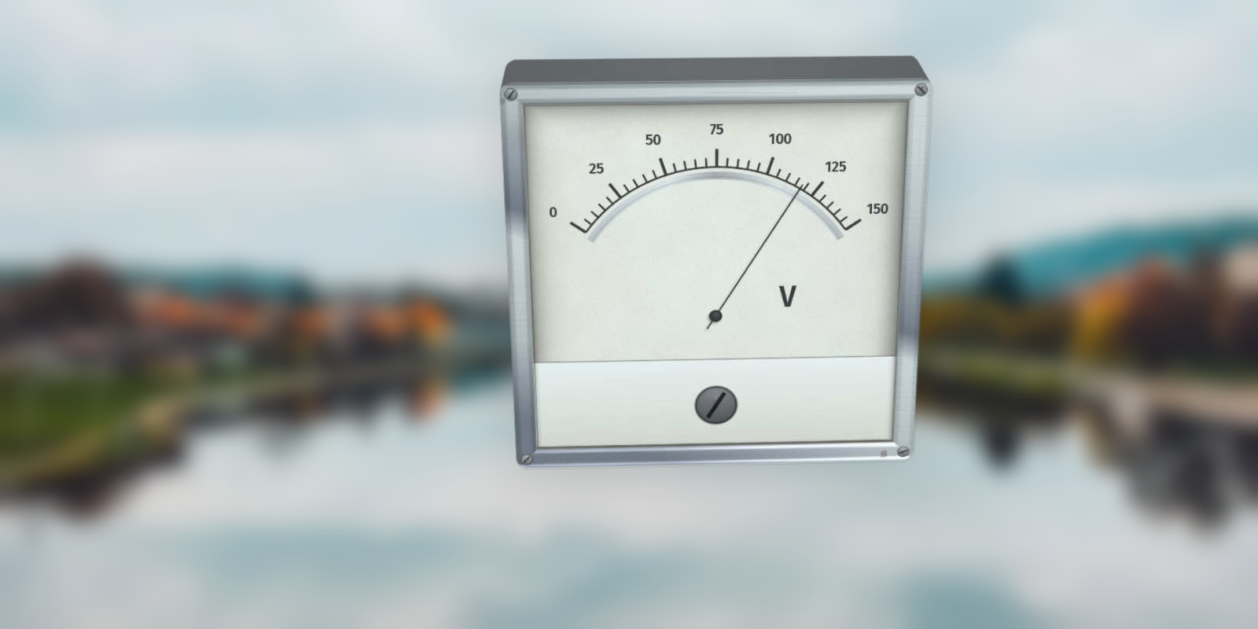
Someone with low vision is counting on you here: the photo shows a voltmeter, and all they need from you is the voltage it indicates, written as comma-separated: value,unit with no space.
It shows 117.5,V
